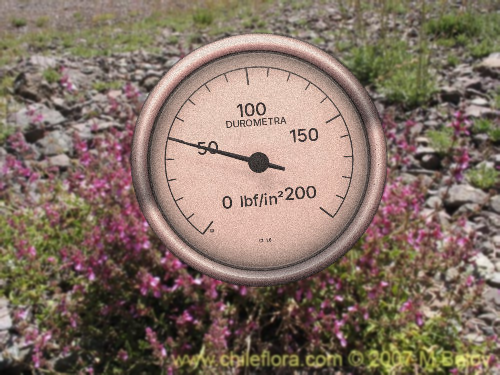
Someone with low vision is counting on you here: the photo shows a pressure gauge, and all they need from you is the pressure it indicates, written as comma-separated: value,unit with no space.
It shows 50,psi
